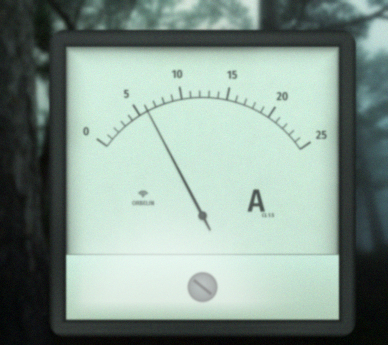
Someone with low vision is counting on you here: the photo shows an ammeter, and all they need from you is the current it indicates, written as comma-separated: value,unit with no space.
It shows 6,A
